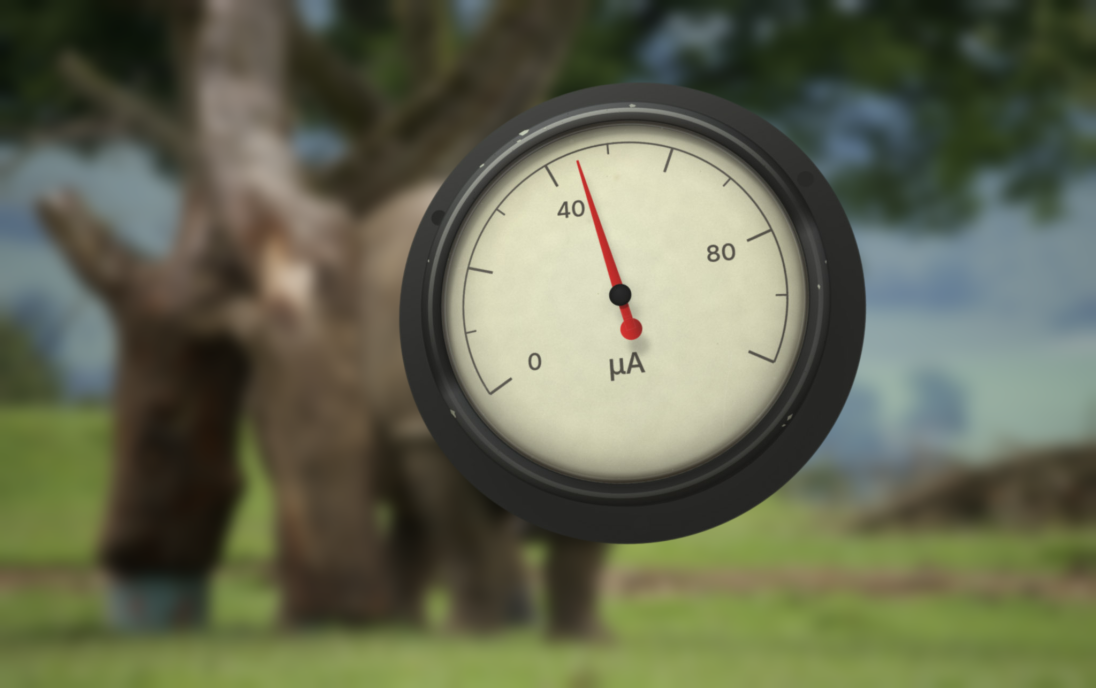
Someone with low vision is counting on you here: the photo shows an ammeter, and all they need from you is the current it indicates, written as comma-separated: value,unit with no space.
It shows 45,µA
